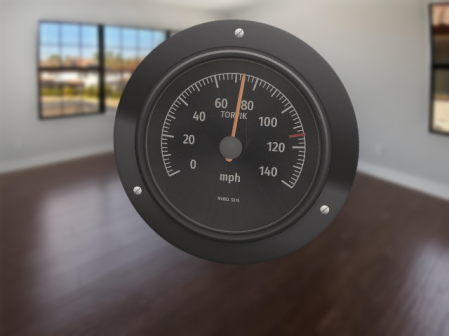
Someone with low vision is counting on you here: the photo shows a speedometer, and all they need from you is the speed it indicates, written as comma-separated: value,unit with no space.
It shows 74,mph
